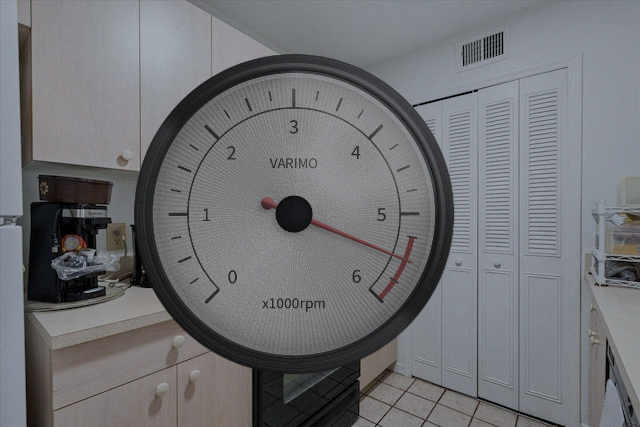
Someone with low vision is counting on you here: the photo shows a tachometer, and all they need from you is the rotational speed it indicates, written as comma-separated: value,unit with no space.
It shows 5500,rpm
